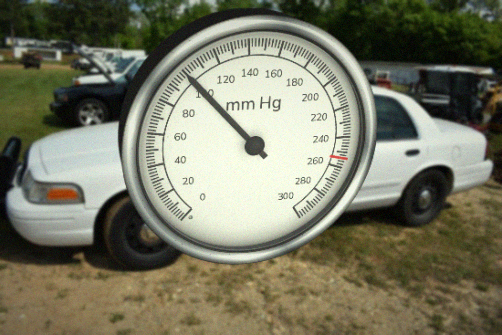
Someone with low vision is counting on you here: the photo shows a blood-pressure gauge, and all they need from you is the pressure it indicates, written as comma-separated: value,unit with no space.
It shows 100,mmHg
